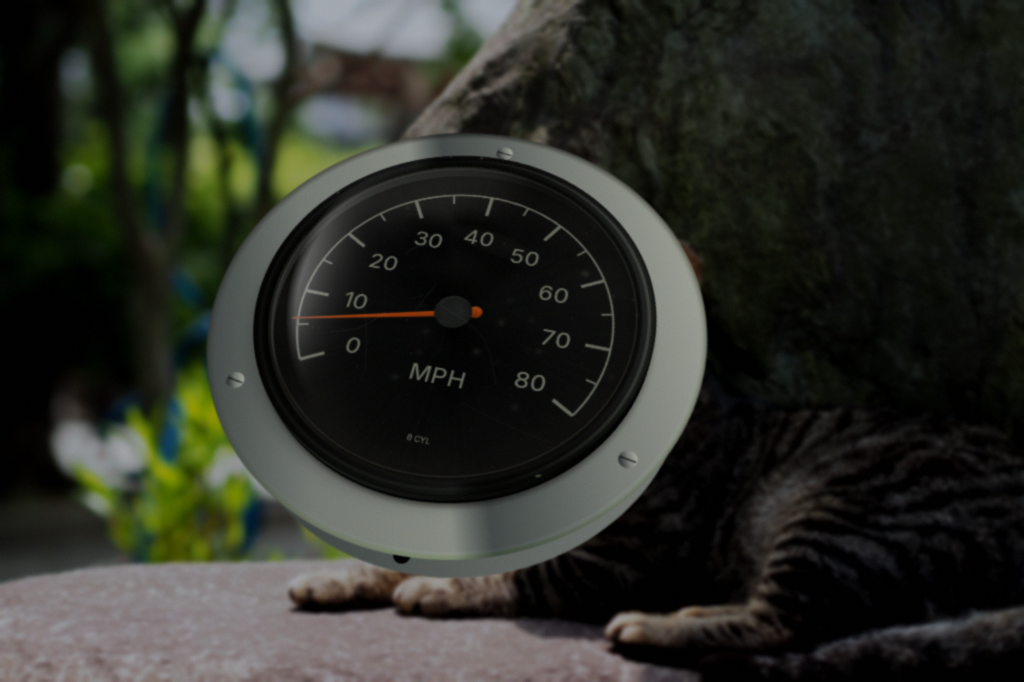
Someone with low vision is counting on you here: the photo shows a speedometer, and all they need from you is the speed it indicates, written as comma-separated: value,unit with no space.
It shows 5,mph
